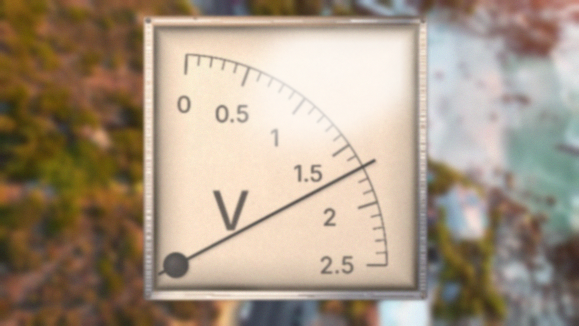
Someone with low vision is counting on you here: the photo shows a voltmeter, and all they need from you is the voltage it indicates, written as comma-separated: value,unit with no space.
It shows 1.7,V
